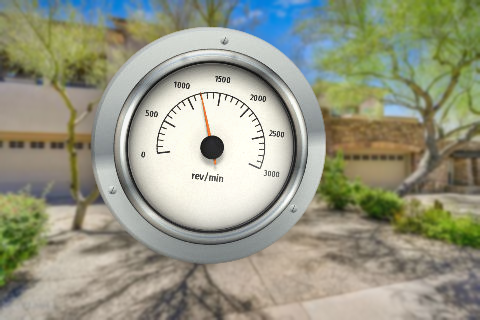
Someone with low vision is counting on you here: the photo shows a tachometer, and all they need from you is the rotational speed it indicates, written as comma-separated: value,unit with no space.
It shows 1200,rpm
